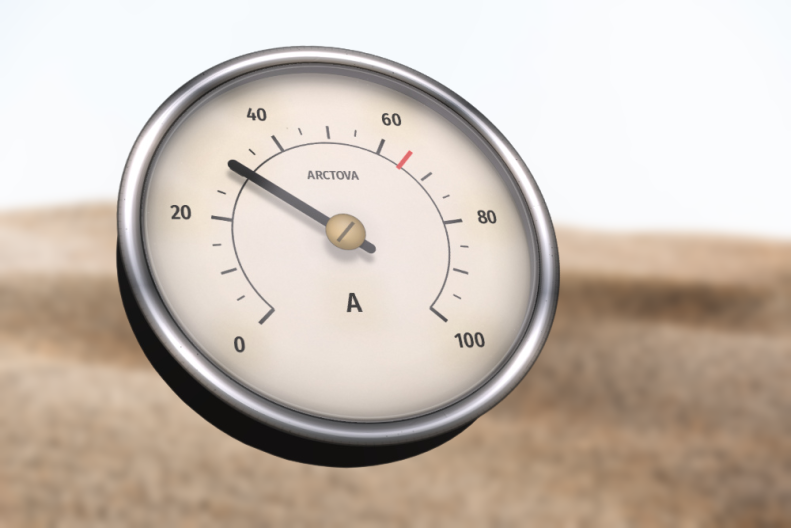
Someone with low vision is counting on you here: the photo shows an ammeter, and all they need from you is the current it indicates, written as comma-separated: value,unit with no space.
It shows 30,A
